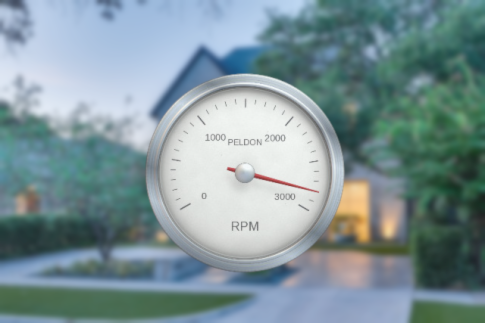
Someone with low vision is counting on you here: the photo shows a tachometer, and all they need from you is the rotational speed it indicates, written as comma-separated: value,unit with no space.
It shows 2800,rpm
